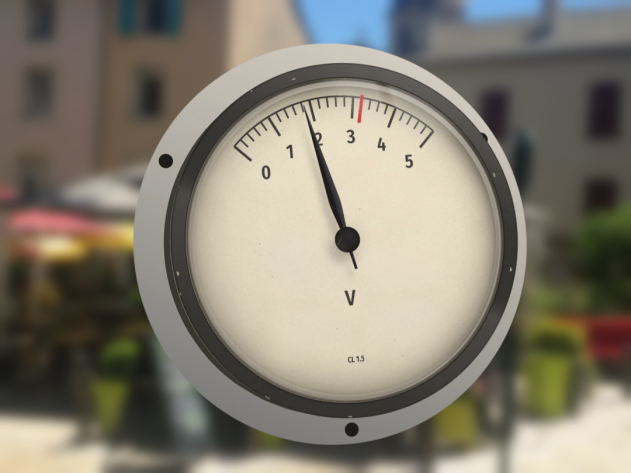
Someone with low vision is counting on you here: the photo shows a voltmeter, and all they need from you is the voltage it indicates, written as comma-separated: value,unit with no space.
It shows 1.8,V
